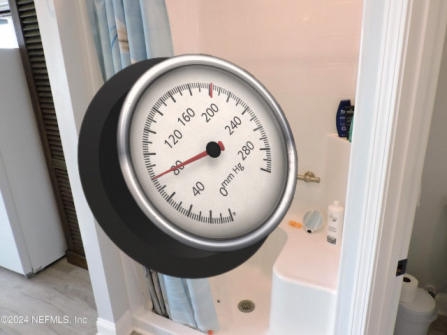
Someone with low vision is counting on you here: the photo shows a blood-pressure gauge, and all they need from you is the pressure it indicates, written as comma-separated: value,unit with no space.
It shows 80,mmHg
